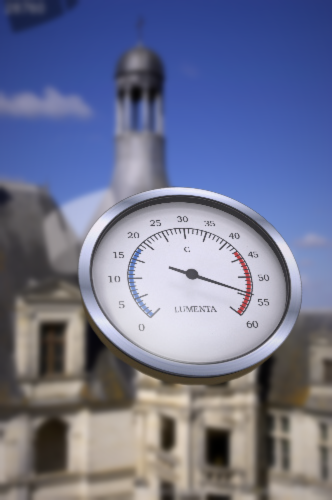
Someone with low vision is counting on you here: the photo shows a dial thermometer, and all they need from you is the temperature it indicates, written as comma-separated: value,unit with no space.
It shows 55,°C
